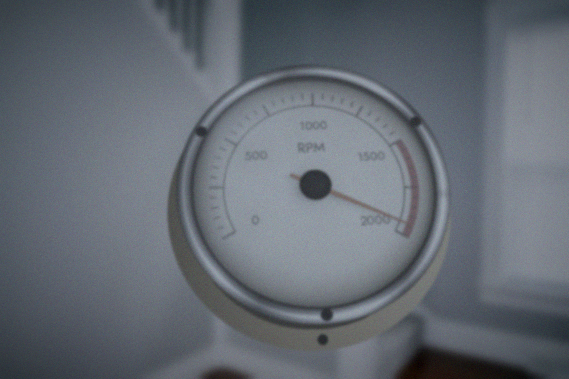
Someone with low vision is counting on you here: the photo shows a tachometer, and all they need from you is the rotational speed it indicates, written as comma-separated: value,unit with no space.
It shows 1950,rpm
